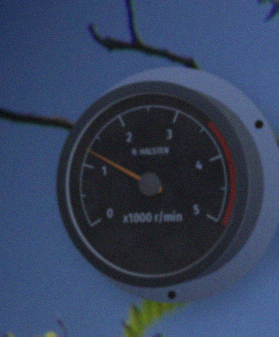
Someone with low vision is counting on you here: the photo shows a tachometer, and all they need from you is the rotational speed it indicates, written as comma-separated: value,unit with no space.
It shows 1250,rpm
